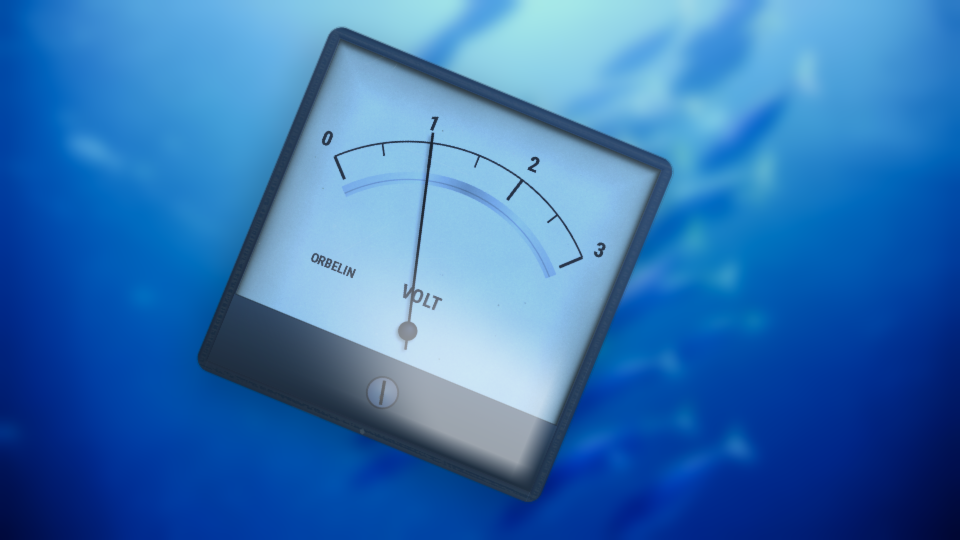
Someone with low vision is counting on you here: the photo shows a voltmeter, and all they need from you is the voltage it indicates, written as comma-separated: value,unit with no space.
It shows 1,V
